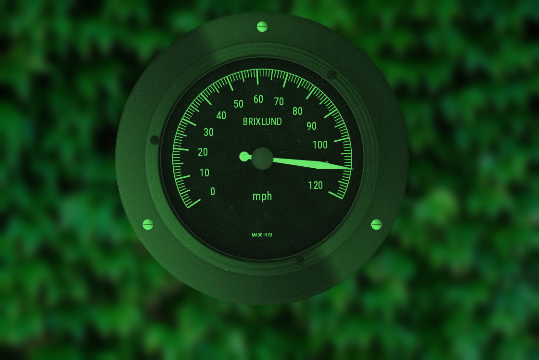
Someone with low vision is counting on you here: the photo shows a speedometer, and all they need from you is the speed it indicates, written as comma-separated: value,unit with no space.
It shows 110,mph
